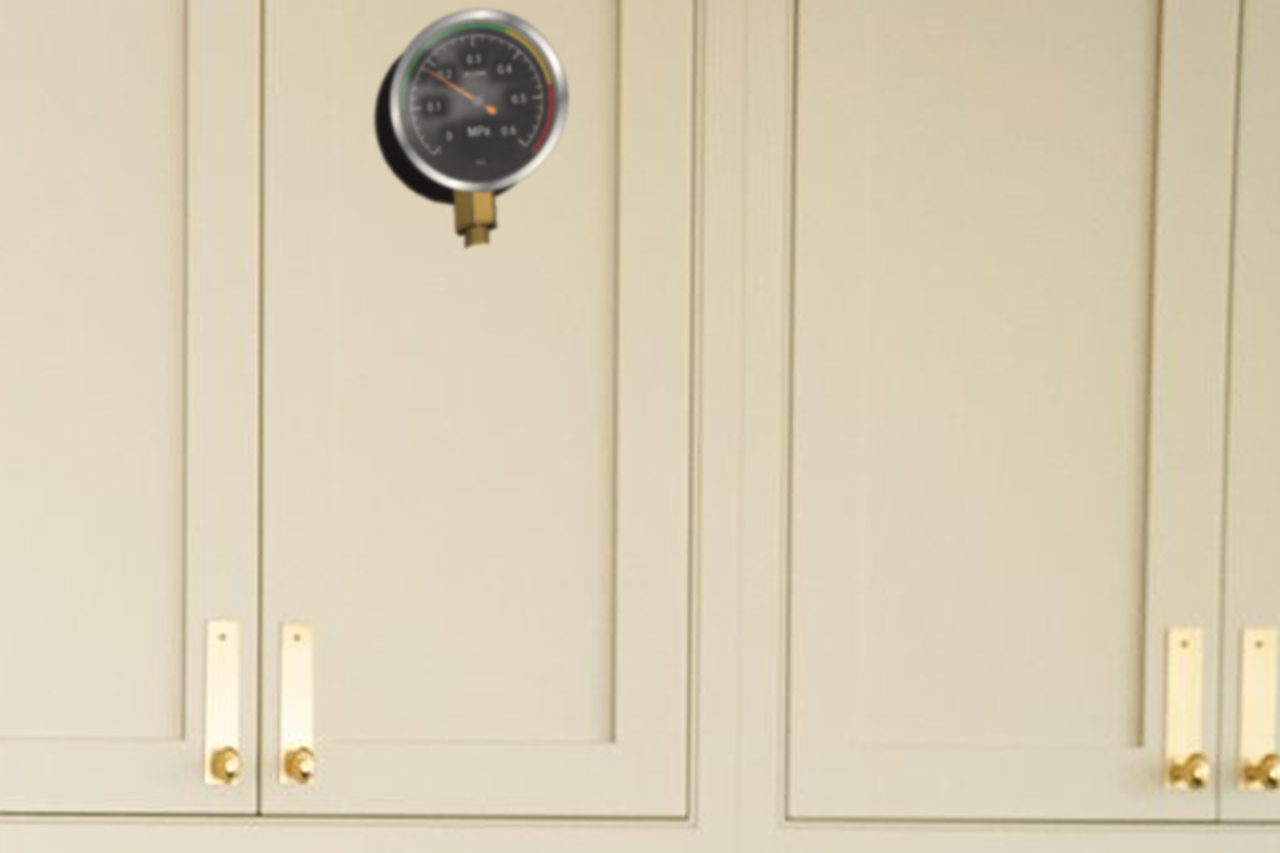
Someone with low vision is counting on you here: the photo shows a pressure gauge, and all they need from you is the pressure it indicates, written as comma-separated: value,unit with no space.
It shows 0.18,MPa
